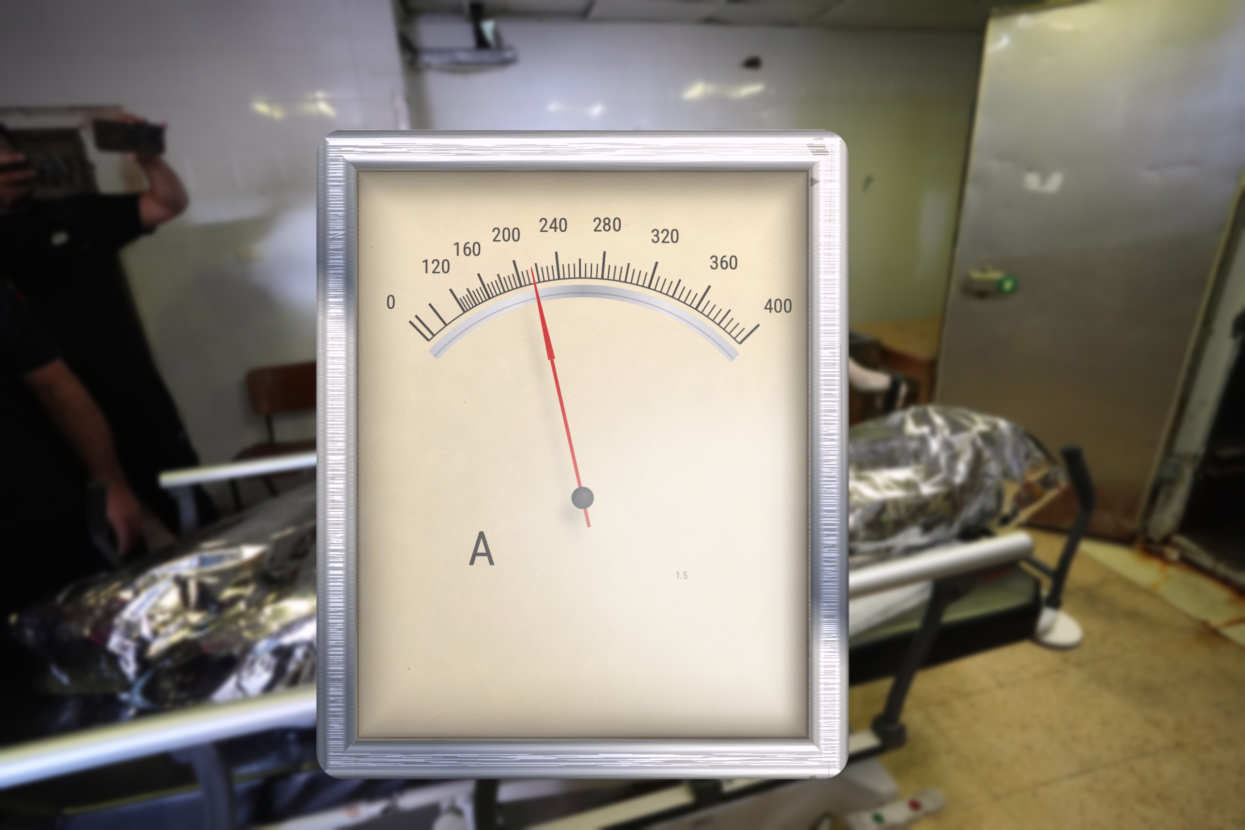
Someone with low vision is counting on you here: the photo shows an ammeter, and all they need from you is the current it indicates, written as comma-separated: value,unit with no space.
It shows 215,A
